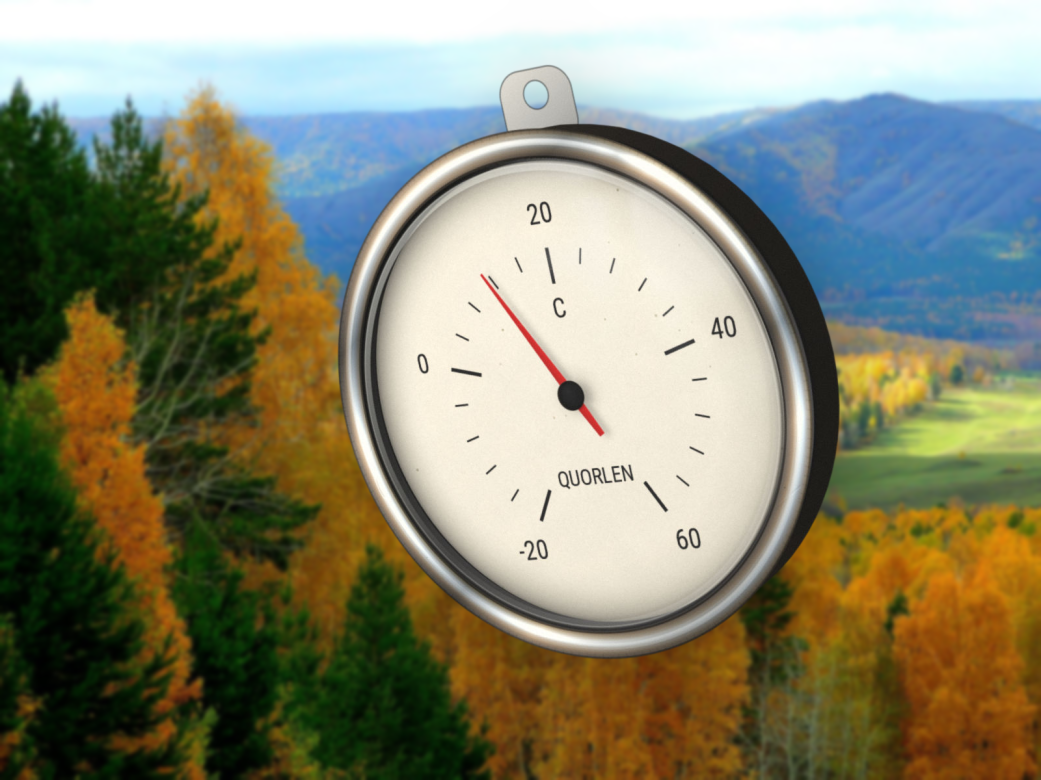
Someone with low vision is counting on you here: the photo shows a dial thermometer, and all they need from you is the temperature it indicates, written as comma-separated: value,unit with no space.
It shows 12,°C
